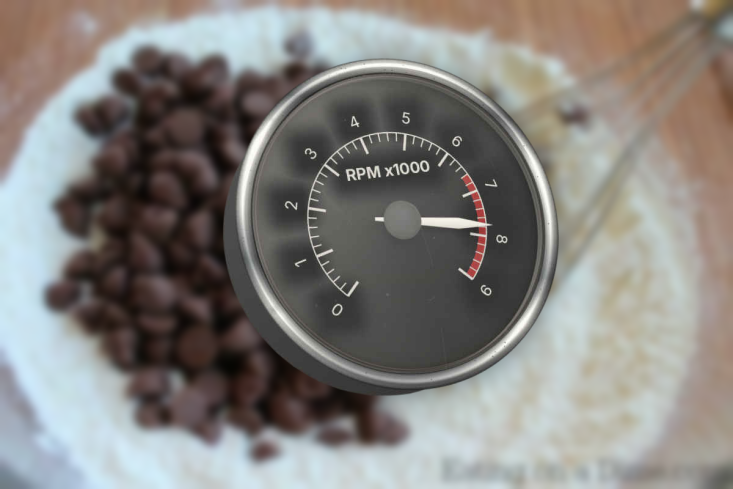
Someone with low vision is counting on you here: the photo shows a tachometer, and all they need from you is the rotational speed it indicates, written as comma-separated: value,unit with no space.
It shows 7800,rpm
